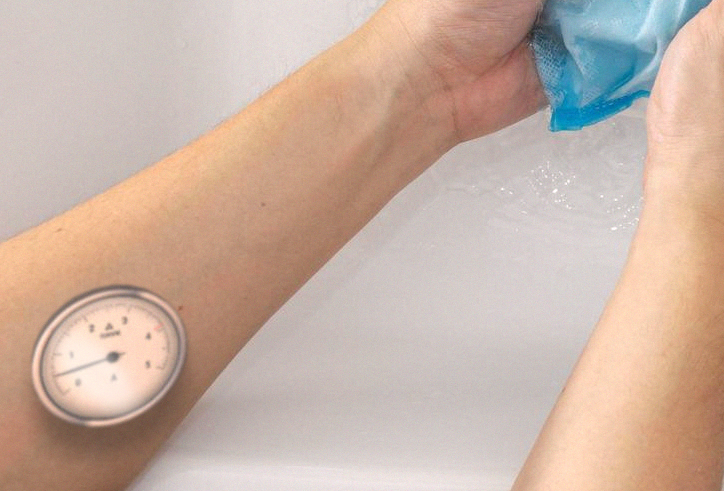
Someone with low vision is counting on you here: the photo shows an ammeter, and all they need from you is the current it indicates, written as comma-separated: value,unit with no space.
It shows 0.5,A
